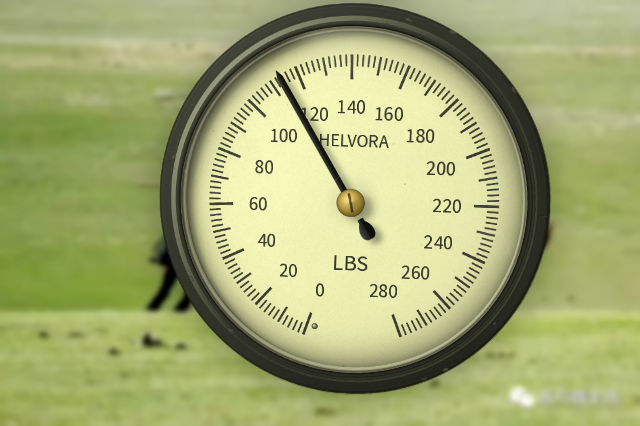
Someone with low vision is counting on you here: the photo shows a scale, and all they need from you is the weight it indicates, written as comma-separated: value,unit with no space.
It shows 114,lb
